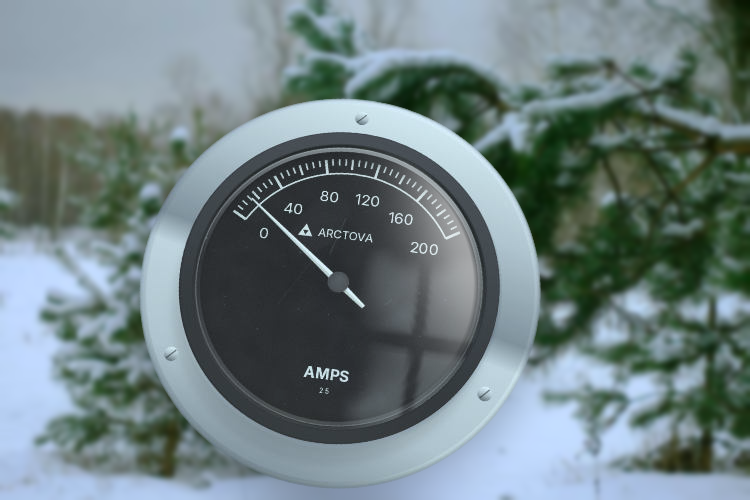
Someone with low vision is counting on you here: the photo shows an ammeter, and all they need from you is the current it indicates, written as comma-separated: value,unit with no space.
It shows 15,A
